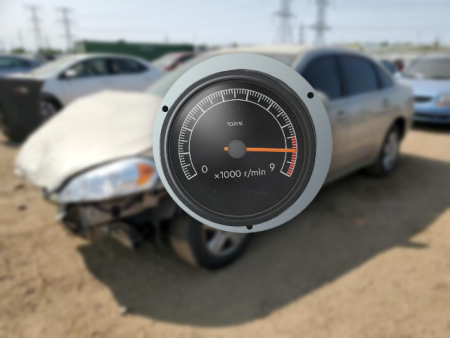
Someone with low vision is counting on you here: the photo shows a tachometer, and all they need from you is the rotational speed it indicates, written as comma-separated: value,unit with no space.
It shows 8000,rpm
